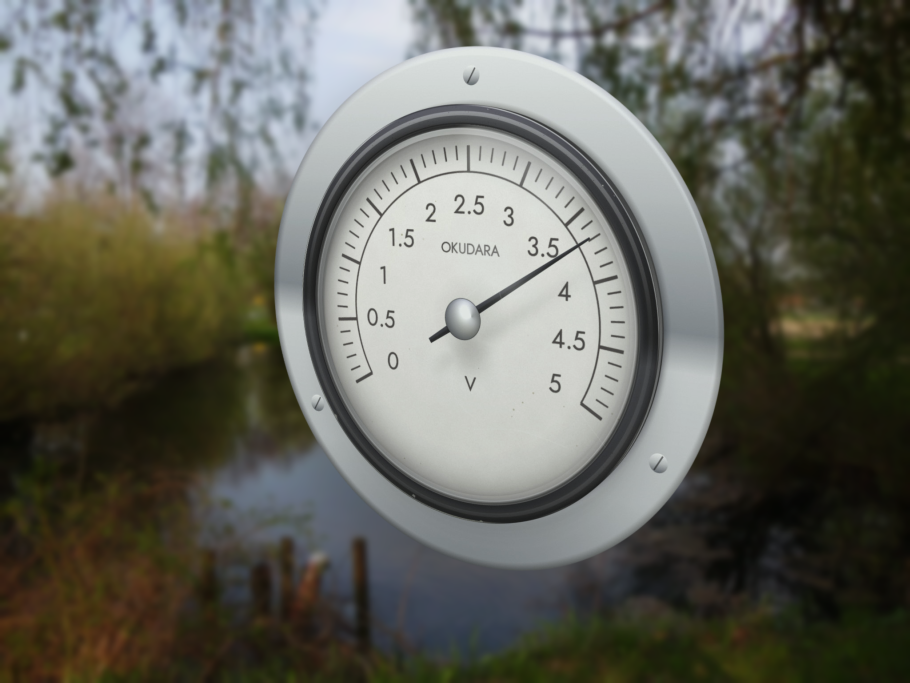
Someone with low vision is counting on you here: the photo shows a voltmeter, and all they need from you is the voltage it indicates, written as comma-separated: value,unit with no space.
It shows 3.7,V
